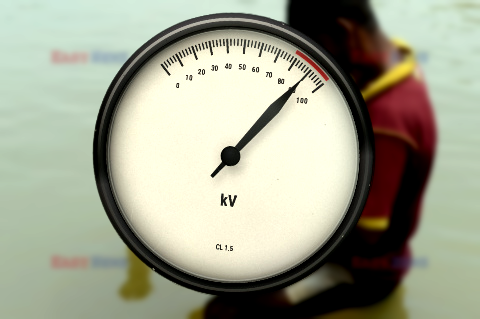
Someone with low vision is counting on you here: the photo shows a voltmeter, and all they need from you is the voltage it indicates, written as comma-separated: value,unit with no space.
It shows 90,kV
